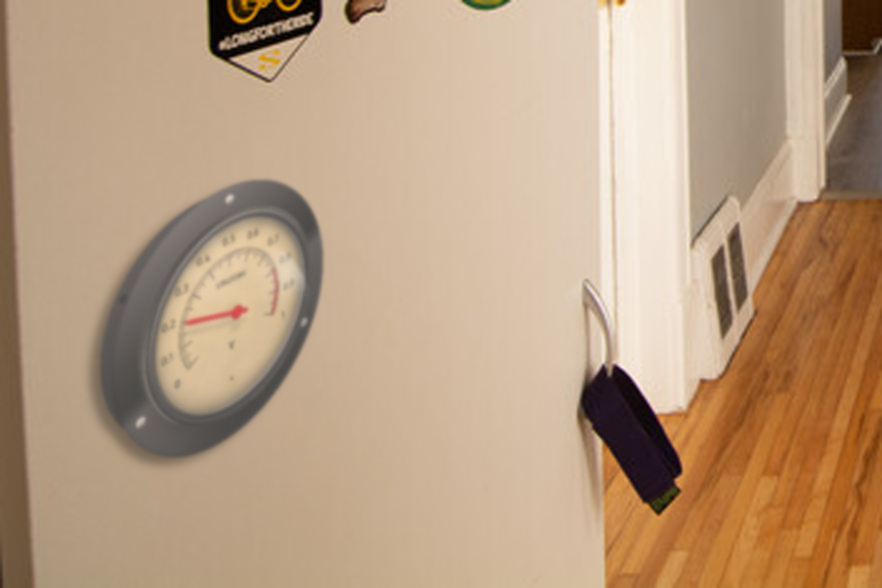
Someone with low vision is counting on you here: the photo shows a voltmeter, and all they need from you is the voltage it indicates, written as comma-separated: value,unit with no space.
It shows 0.2,V
